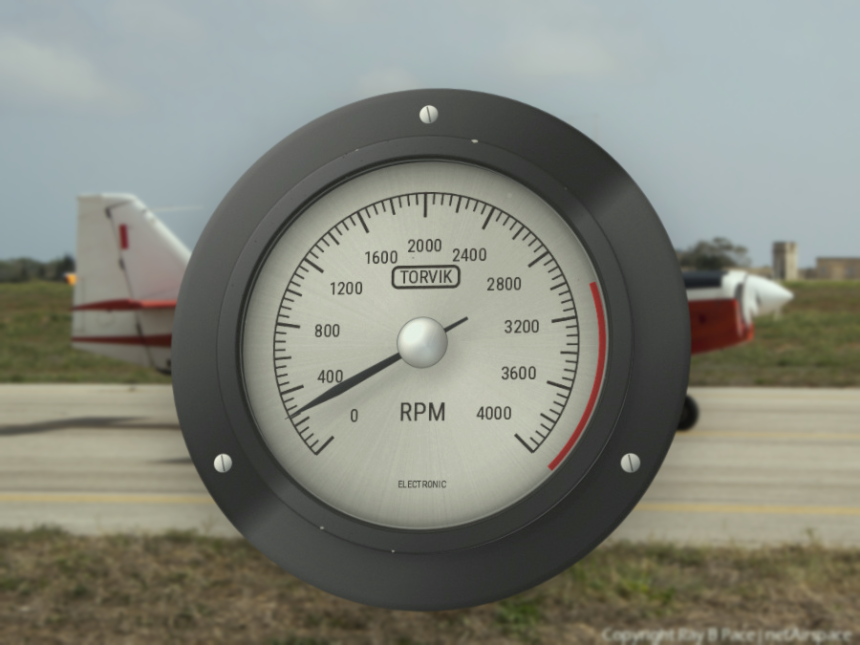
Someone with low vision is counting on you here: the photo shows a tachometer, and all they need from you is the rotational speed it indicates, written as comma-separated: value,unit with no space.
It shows 250,rpm
